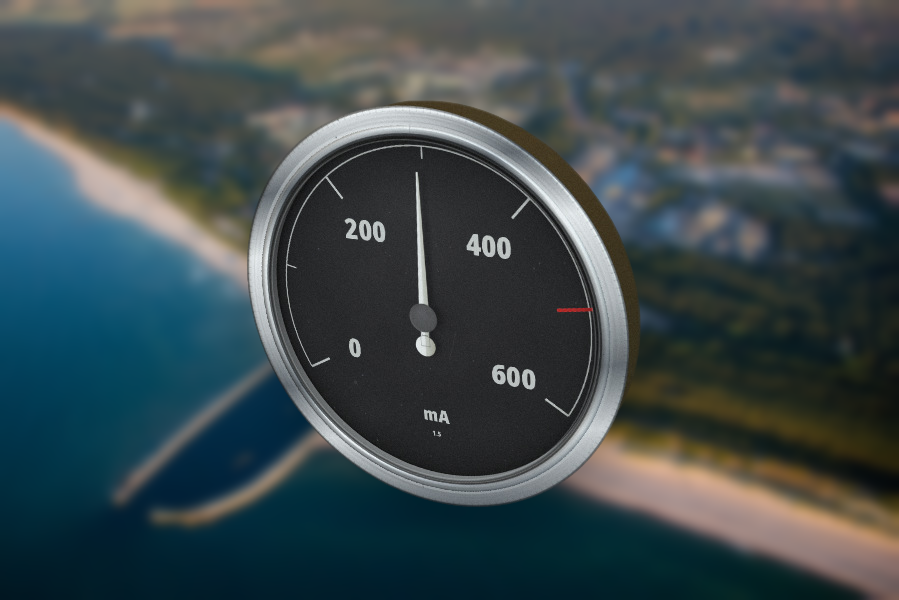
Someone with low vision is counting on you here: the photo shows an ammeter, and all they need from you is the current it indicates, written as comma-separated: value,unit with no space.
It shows 300,mA
